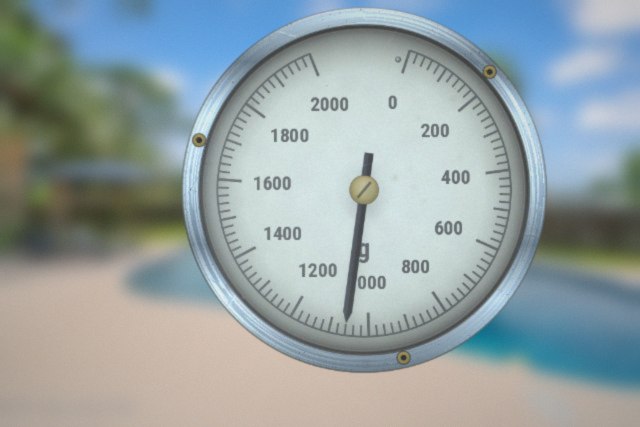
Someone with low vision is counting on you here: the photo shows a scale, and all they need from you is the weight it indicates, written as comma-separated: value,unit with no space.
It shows 1060,g
